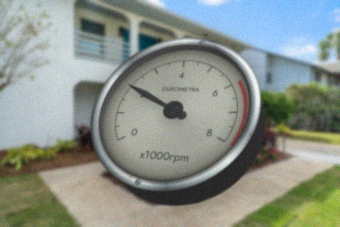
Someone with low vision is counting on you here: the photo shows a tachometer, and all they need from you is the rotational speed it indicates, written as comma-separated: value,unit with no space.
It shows 2000,rpm
